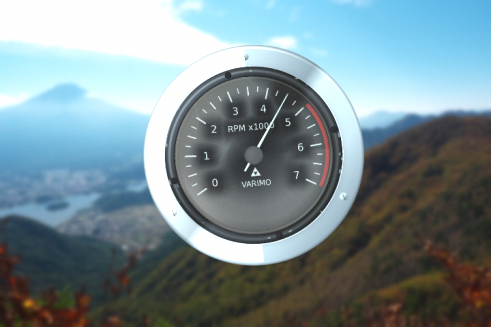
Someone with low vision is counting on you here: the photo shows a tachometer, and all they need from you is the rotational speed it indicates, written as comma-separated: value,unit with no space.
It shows 4500,rpm
